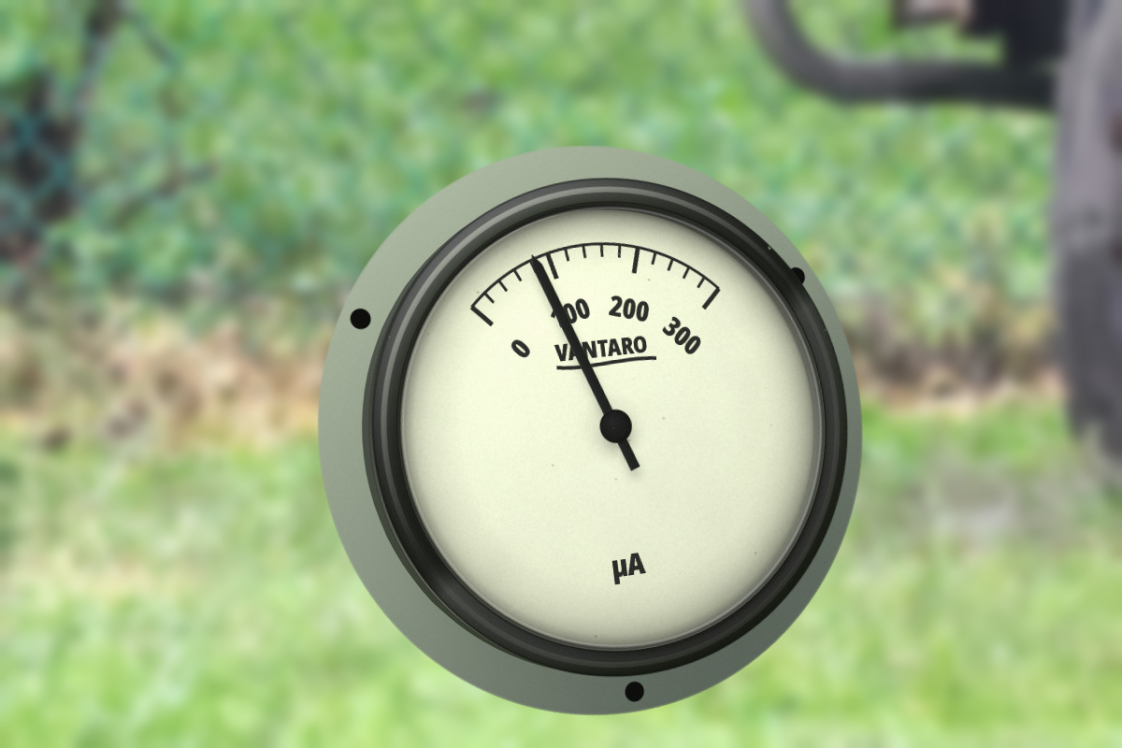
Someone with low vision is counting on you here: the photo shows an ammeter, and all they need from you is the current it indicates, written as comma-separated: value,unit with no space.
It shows 80,µA
